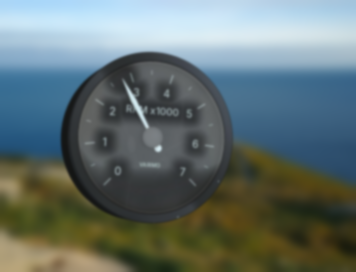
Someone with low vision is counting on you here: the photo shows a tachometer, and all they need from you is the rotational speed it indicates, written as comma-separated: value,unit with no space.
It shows 2750,rpm
